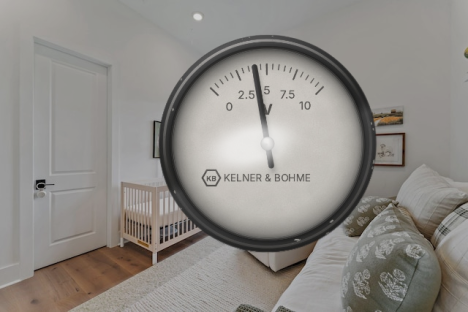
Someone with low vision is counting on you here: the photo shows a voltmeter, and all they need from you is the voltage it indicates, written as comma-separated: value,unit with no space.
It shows 4,V
